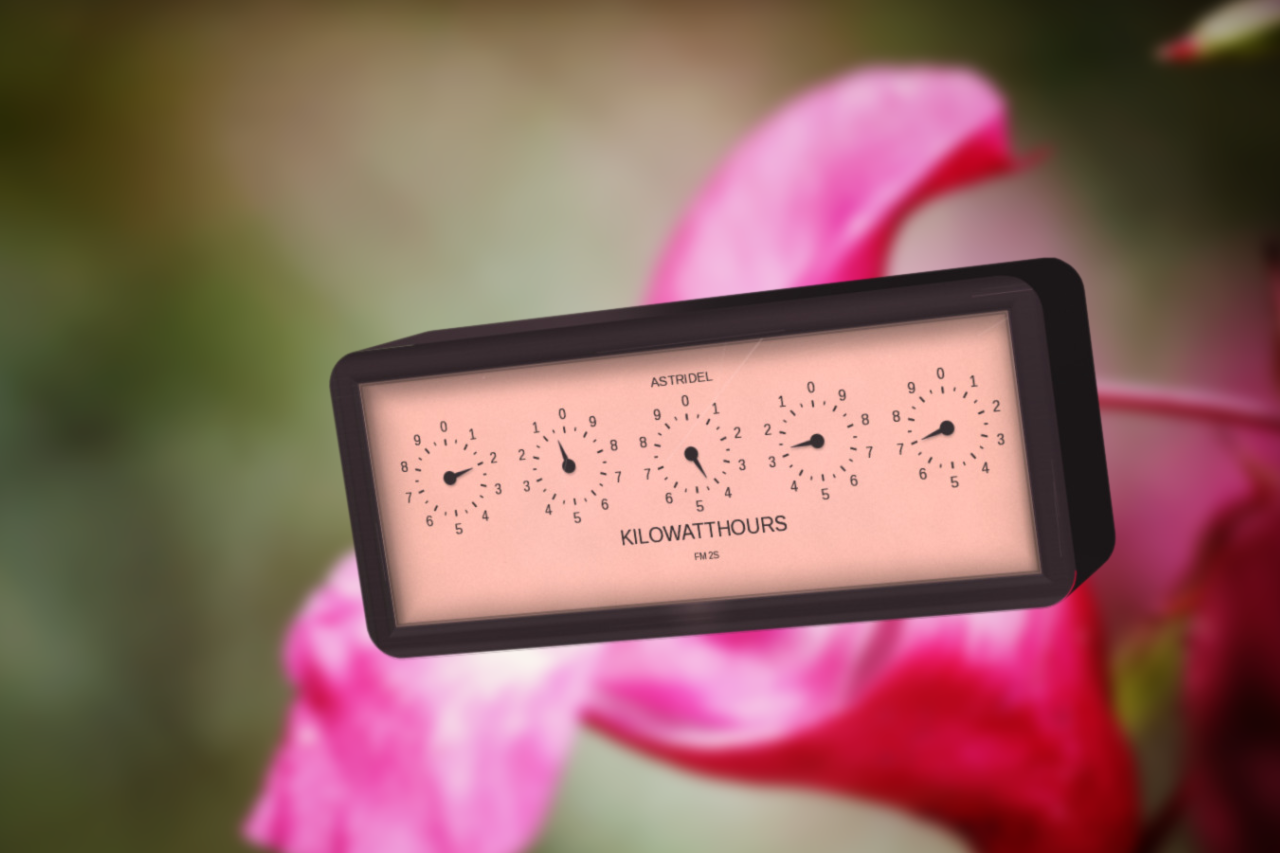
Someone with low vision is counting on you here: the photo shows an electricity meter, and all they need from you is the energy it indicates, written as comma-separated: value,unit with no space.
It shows 20427,kWh
